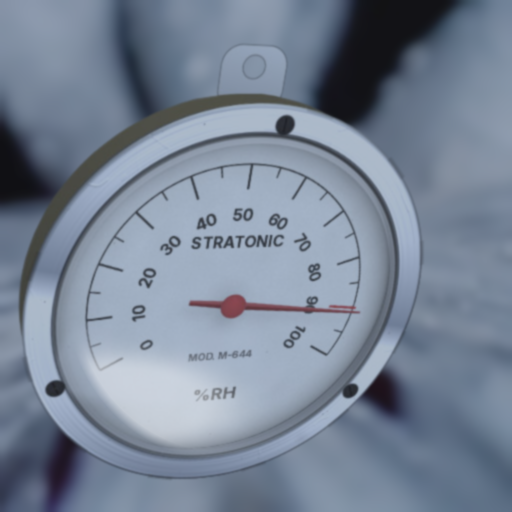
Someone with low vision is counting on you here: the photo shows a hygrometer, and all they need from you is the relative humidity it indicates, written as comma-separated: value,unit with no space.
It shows 90,%
